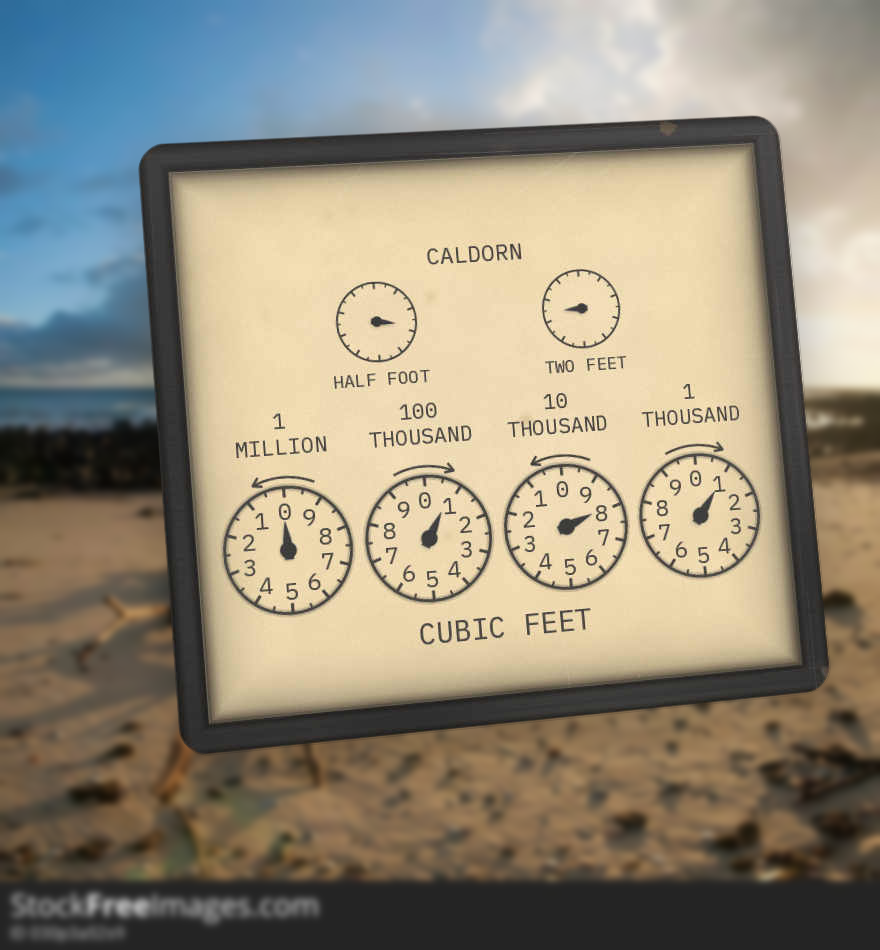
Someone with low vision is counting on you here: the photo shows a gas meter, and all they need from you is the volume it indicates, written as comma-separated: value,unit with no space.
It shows 8100,ft³
